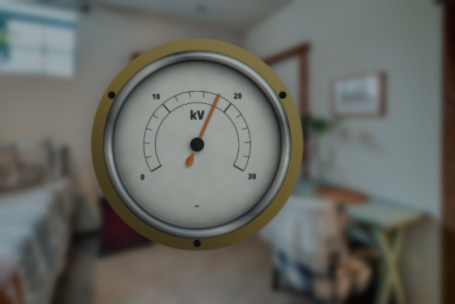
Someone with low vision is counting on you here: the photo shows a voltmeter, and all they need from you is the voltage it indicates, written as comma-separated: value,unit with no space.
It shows 18,kV
